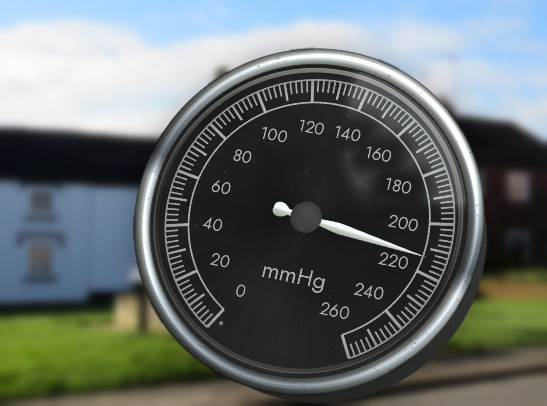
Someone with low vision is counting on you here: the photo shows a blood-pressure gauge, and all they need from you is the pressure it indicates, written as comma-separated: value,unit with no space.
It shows 214,mmHg
